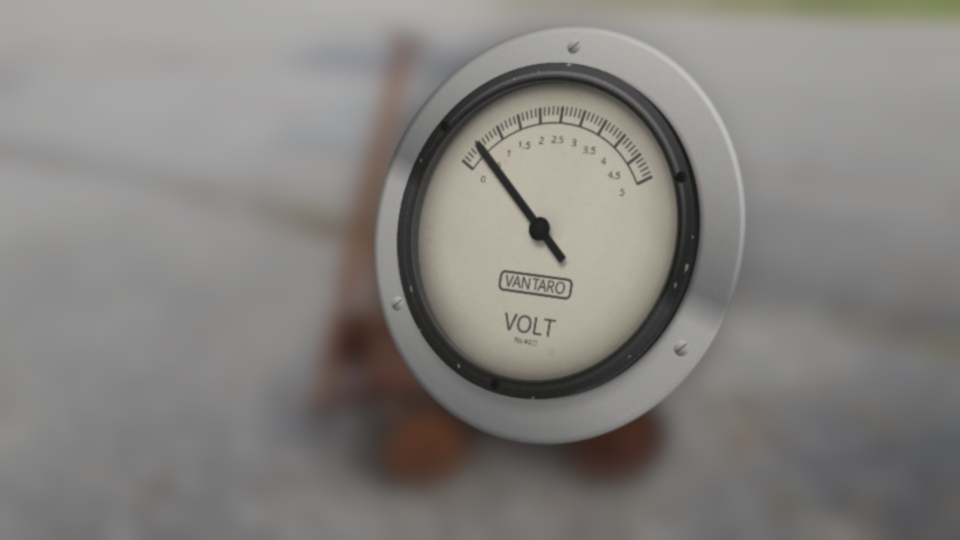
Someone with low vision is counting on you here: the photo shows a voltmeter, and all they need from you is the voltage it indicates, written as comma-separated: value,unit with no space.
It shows 0.5,V
